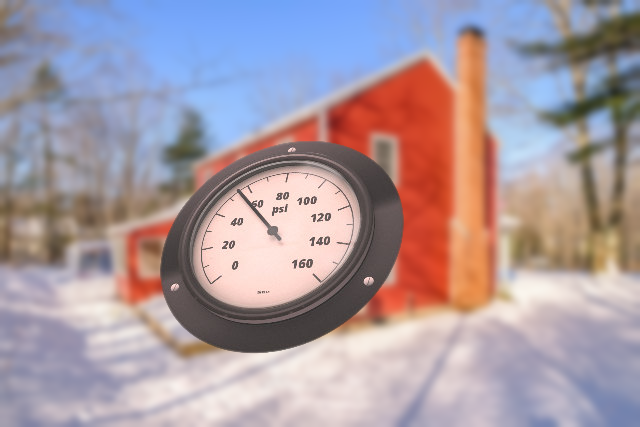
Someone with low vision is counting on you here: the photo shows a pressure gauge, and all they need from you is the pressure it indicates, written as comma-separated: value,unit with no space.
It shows 55,psi
